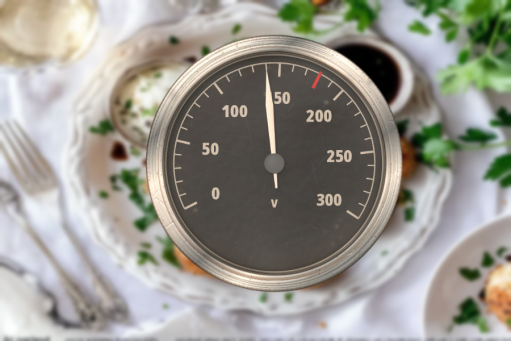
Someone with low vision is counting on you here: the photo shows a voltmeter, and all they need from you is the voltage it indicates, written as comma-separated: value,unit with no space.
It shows 140,V
